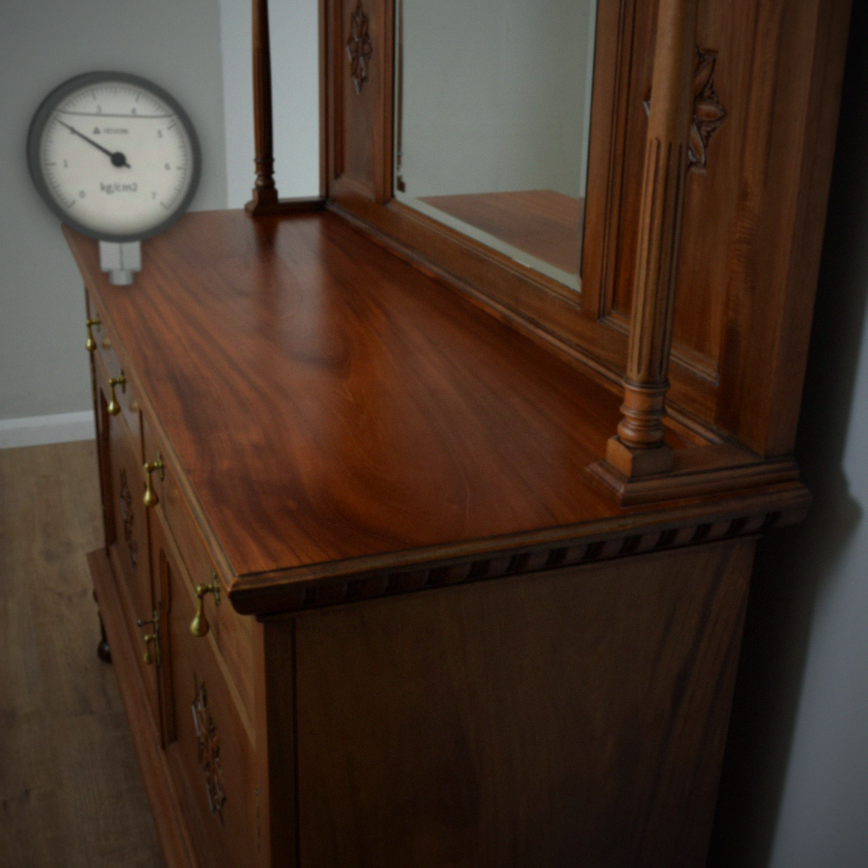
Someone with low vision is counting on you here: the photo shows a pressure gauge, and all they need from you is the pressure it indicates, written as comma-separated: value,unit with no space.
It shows 2,kg/cm²
